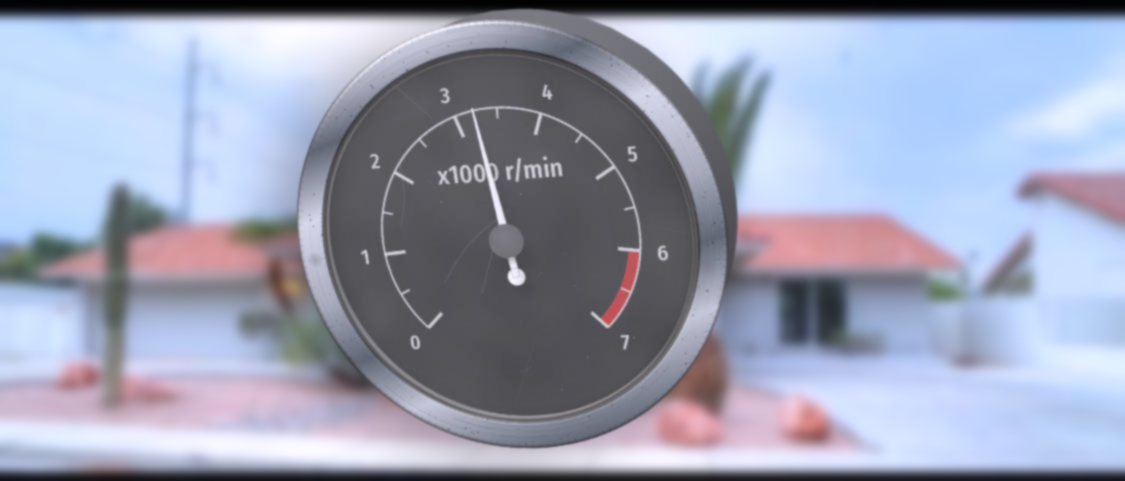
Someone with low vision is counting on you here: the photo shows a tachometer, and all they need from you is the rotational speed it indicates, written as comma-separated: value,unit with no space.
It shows 3250,rpm
